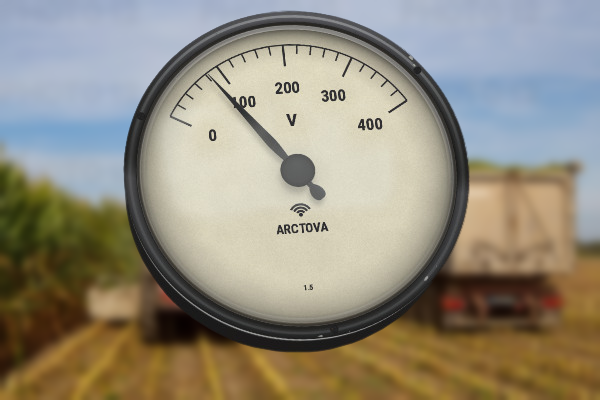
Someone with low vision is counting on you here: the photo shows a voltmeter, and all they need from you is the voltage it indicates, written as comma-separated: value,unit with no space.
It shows 80,V
